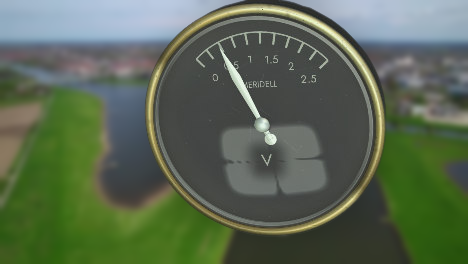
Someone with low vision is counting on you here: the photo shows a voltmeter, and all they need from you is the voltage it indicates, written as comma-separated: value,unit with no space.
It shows 0.5,V
